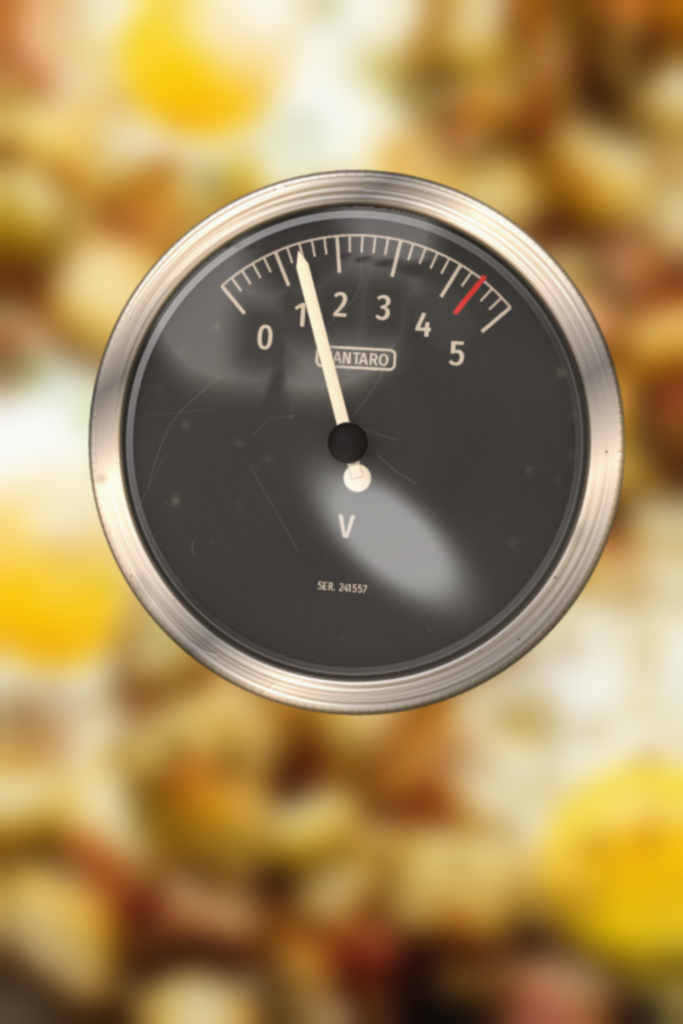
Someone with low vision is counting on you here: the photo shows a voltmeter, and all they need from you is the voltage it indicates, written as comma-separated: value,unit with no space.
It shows 1.4,V
